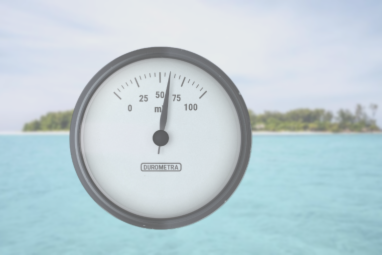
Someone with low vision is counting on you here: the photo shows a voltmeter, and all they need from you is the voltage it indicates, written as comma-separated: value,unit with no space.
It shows 60,mV
